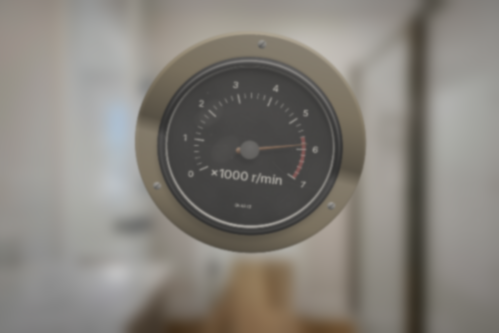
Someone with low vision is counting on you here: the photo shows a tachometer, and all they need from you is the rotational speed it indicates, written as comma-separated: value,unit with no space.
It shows 5800,rpm
